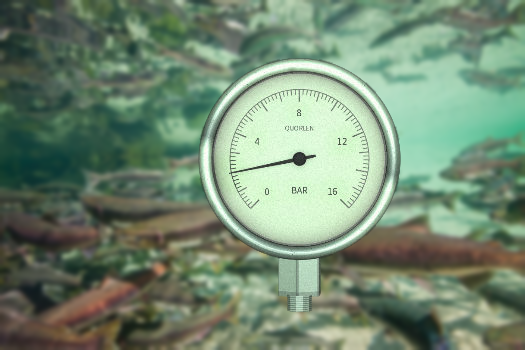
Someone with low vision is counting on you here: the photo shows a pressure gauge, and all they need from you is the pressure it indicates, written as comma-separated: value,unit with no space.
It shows 2,bar
